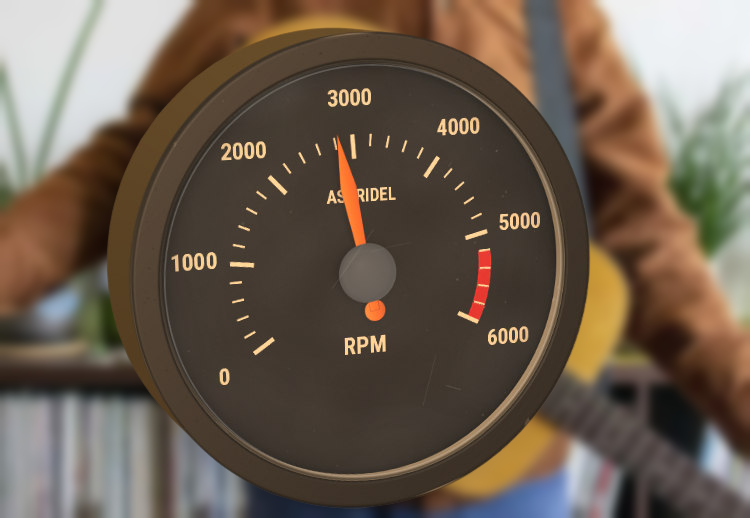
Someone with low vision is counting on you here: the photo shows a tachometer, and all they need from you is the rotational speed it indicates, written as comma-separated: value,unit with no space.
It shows 2800,rpm
